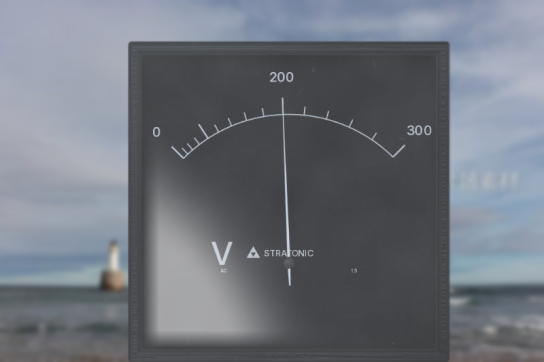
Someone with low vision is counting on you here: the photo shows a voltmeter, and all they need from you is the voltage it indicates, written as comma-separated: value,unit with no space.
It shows 200,V
